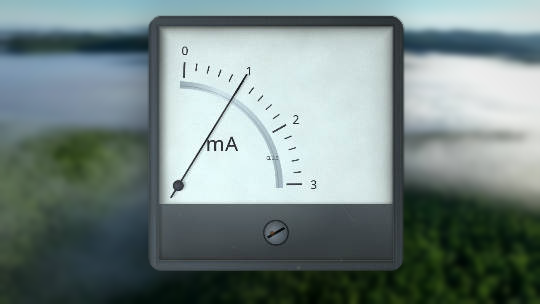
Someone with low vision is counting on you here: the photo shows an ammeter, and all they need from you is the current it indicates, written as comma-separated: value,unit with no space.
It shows 1,mA
